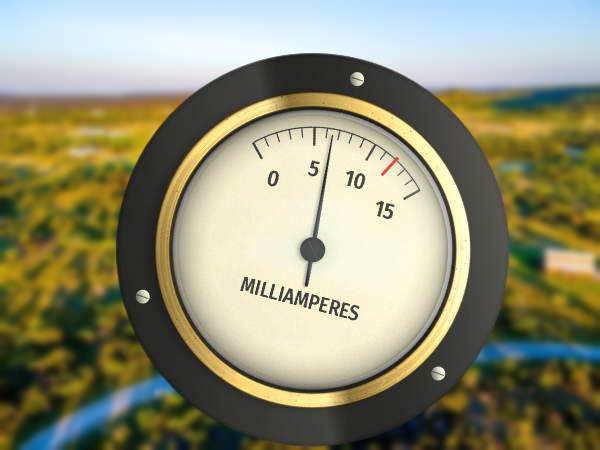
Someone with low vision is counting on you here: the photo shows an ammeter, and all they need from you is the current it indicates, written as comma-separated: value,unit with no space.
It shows 6.5,mA
